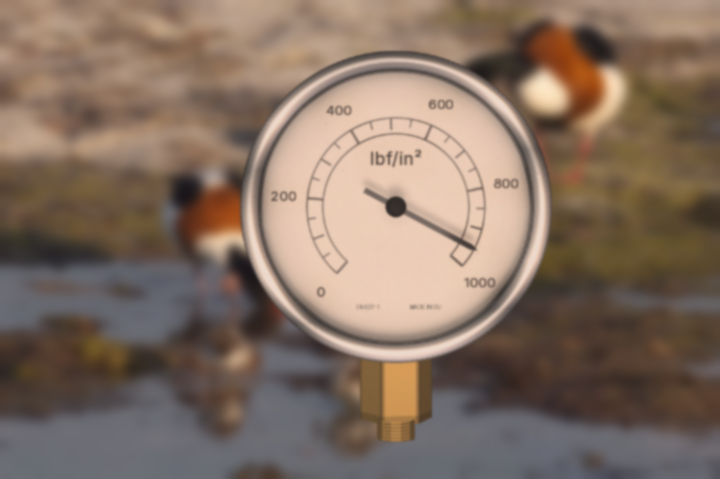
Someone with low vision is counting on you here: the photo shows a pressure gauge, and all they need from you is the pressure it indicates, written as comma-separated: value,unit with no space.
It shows 950,psi
